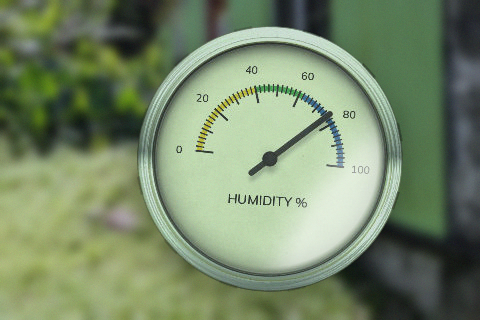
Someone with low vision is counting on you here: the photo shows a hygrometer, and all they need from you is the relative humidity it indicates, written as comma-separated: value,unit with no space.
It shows 76,%
